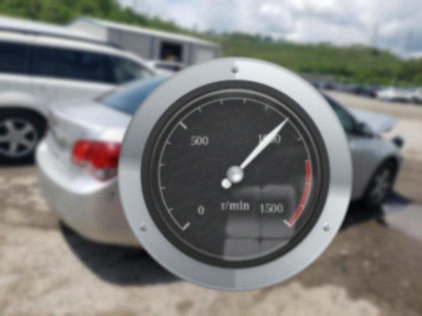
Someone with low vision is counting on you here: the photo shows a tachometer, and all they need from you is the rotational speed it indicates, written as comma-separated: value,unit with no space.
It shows 1000,rpm
